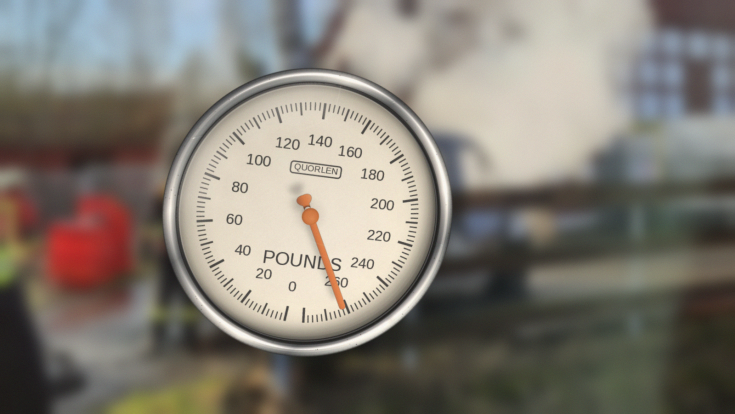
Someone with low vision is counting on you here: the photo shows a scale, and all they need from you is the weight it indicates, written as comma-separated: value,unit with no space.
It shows 262,lb
